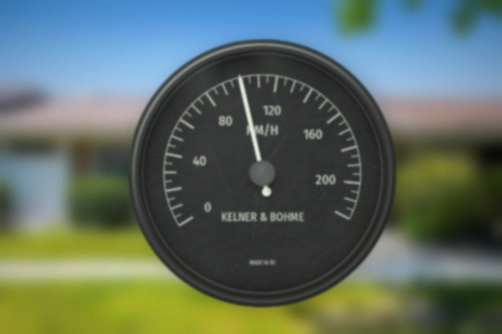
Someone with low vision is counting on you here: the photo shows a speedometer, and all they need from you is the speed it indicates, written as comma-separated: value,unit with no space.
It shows 100,km/h
